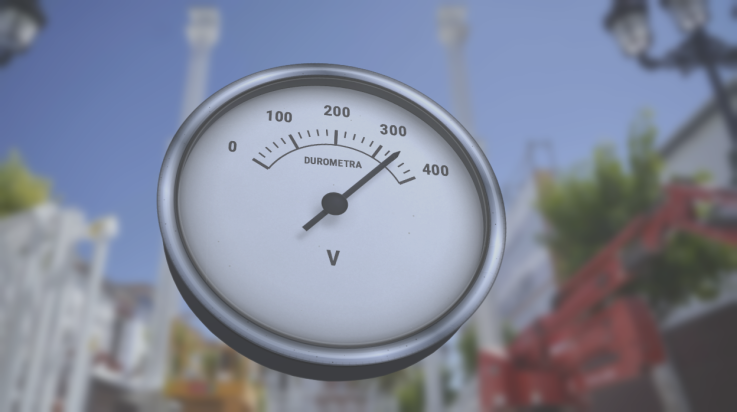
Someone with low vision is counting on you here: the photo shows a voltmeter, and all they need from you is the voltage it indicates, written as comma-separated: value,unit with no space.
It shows 340,V
